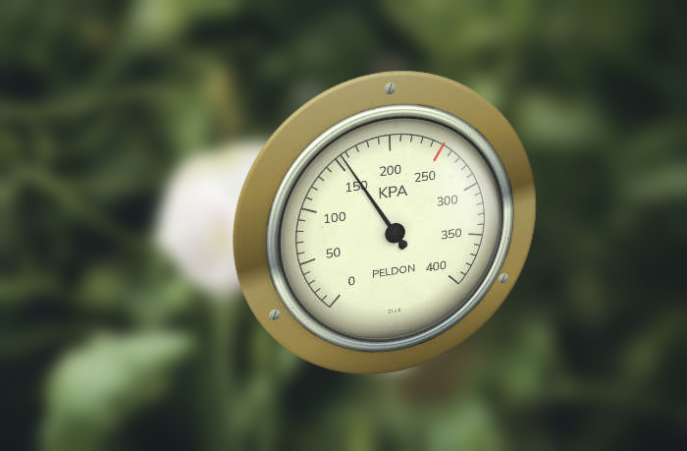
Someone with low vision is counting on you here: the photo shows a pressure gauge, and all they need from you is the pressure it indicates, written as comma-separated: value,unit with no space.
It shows 155,kPa
